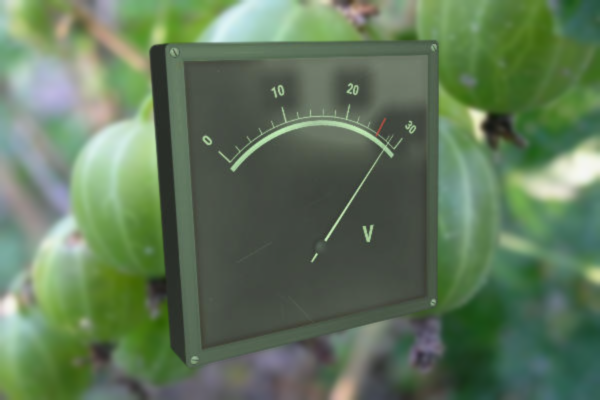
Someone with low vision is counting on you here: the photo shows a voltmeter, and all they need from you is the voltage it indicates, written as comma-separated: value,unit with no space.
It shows 28,V
